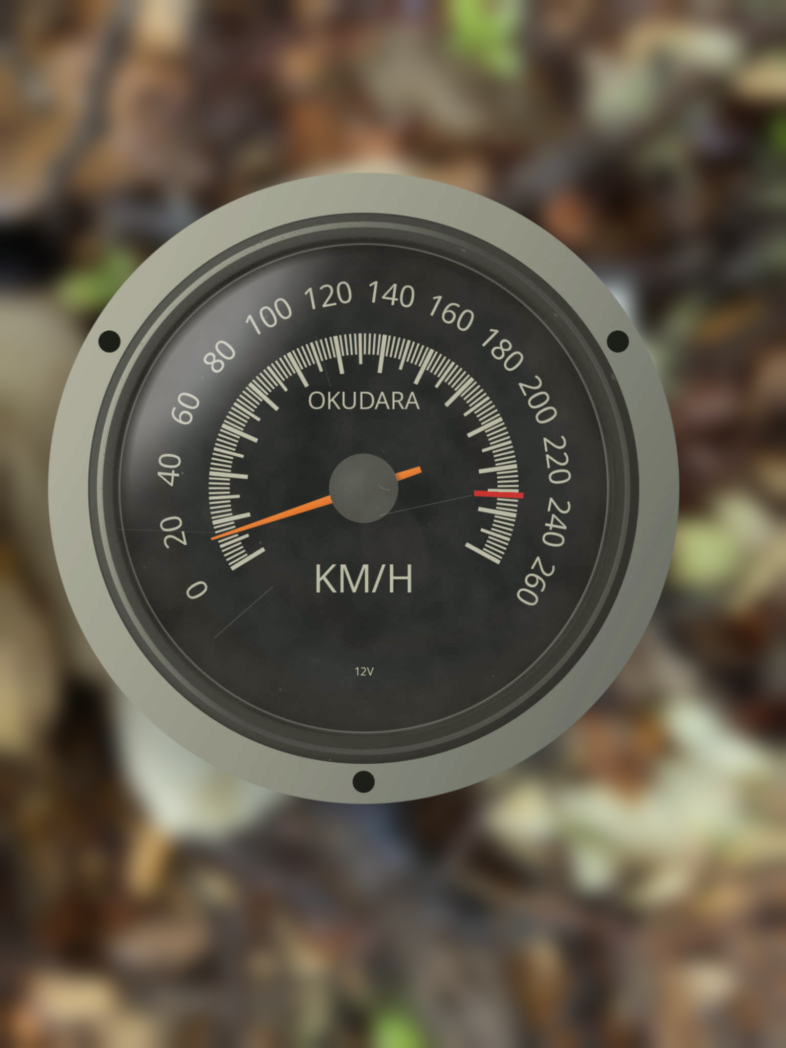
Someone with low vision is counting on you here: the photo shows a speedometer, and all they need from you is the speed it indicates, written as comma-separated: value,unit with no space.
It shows 14,km/h
